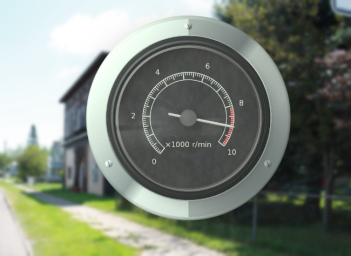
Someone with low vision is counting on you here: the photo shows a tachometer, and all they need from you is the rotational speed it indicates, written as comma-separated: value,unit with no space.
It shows 9000,rpm
